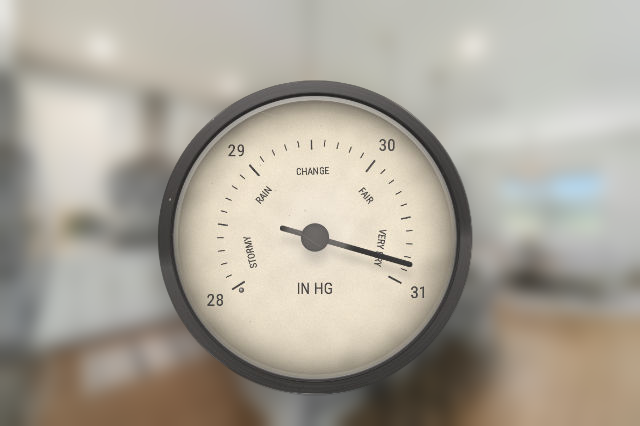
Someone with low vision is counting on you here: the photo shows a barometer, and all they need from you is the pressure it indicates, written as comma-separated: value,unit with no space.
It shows 30.85,inHg
